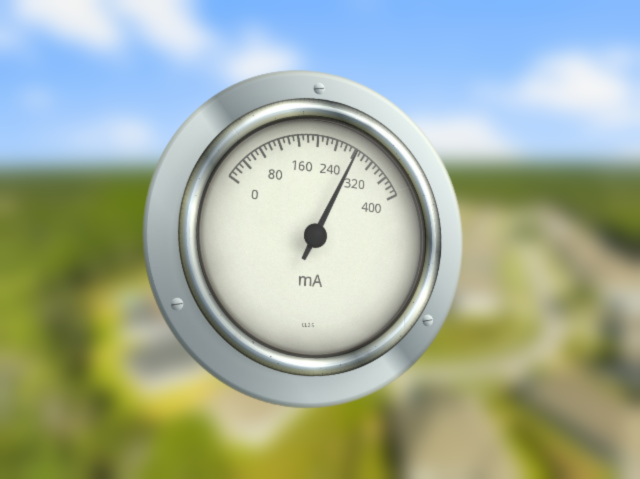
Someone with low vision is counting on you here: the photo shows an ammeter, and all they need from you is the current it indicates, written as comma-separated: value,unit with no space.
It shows 280,mA
